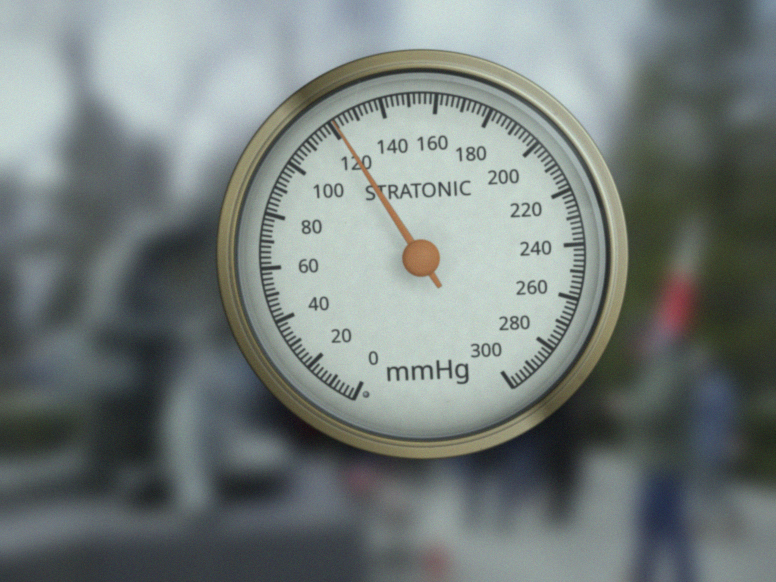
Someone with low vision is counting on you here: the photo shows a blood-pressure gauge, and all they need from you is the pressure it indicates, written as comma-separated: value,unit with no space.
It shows 122,mmHg
